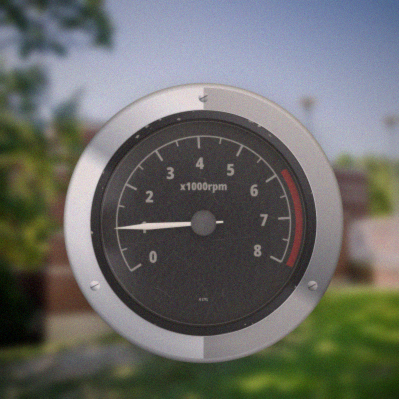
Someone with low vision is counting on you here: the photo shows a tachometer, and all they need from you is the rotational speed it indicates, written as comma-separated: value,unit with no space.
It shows 1000,rpm
